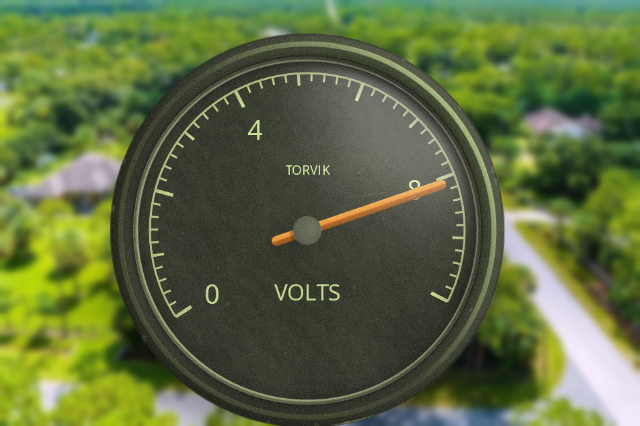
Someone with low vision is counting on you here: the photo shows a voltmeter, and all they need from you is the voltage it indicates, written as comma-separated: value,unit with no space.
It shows 8.1,V
